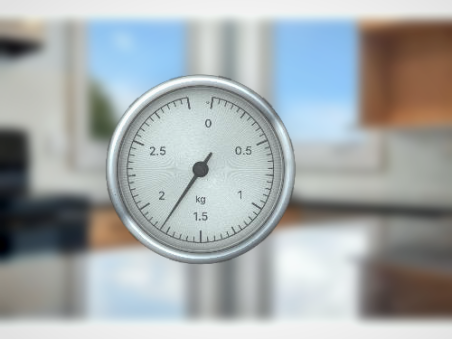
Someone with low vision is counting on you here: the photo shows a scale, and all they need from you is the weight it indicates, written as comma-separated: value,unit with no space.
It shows 1.8,kg
